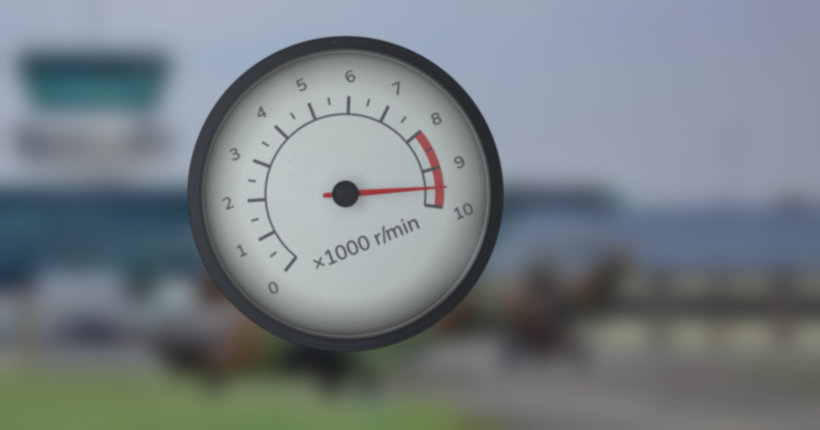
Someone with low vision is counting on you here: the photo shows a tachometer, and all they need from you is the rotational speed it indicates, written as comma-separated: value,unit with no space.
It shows 9500,rpm
